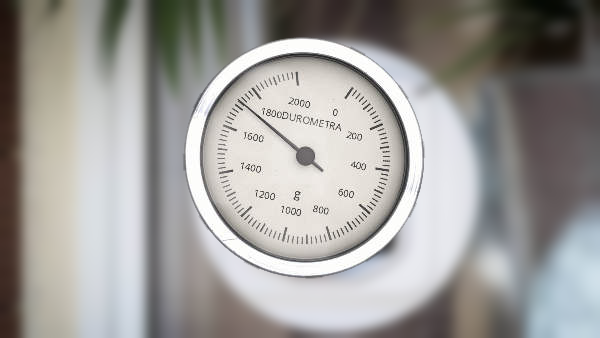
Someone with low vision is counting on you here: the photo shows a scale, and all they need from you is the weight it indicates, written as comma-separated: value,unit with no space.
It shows 1720,g
